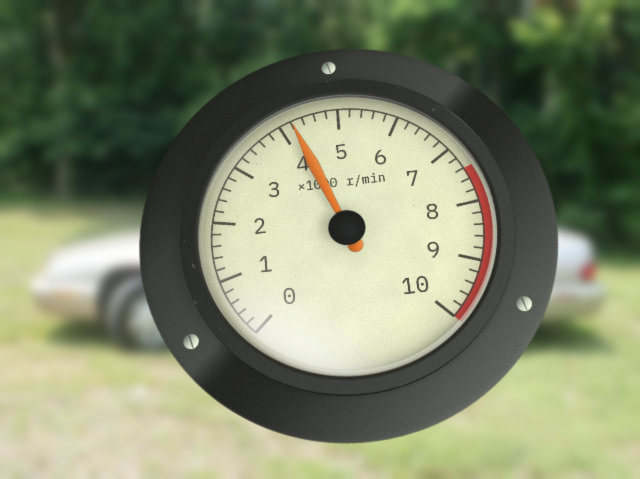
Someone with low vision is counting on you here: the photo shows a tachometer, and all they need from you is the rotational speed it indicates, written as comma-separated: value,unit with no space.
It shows 4200,rpm
